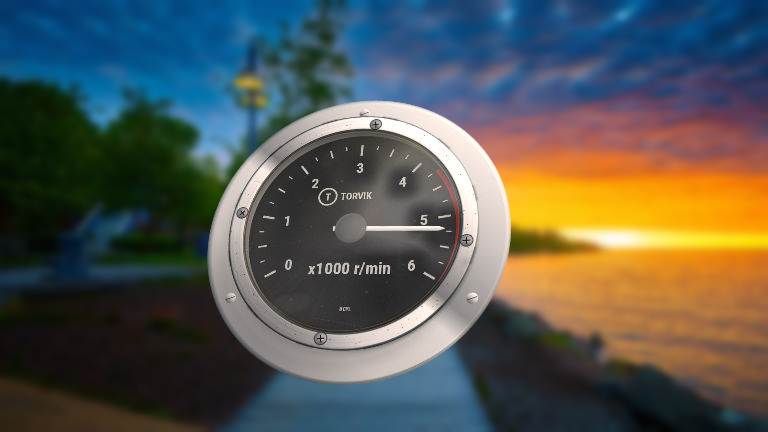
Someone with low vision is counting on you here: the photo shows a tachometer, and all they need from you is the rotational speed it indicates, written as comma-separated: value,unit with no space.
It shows 5250,rpm
